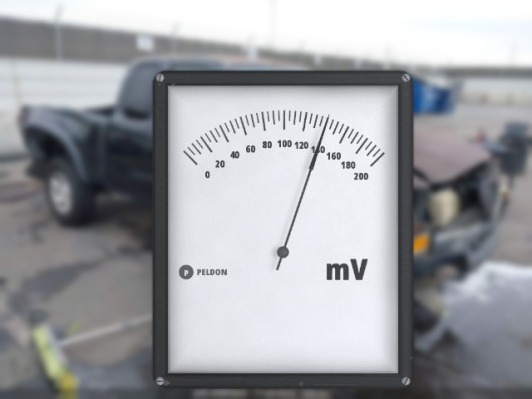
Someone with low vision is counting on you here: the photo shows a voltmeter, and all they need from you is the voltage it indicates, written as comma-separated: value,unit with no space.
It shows 140,mV
